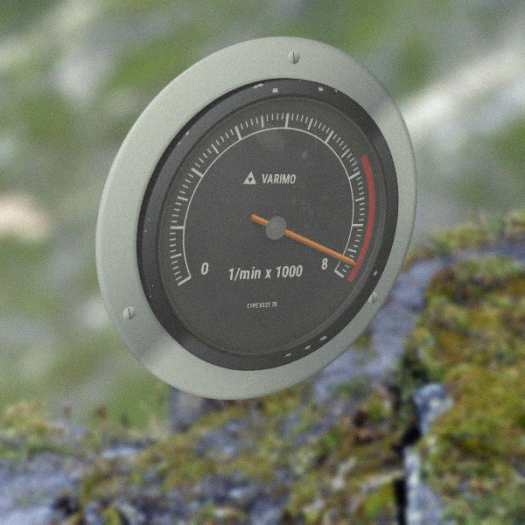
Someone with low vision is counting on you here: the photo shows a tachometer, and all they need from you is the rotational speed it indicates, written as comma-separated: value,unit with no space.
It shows 7700,rpm
